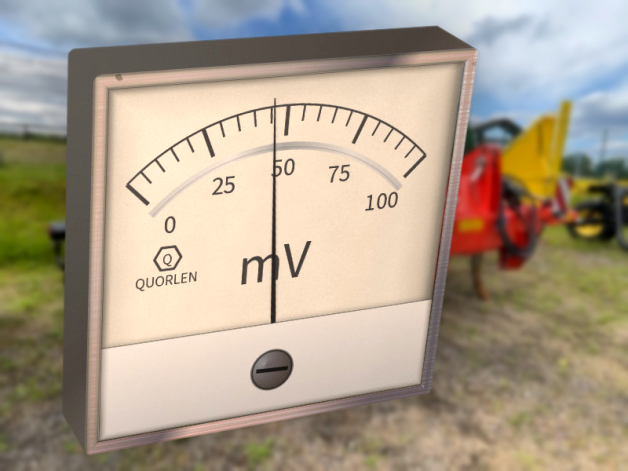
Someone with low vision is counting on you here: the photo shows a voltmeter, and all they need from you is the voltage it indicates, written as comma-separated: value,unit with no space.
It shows 45,mV
